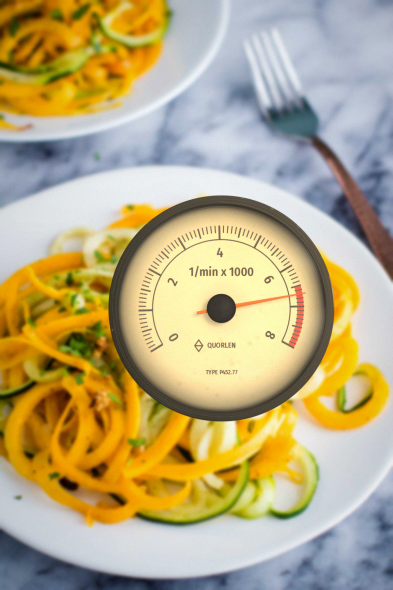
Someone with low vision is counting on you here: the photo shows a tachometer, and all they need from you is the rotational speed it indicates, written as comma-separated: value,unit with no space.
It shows 6700,rpm
